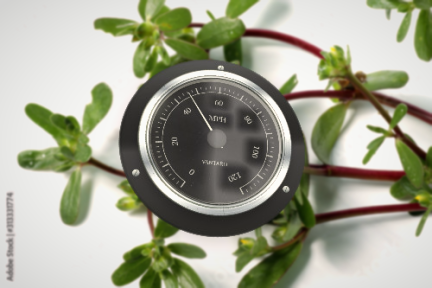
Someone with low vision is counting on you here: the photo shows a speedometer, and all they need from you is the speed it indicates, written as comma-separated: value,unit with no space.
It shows 46,mph
